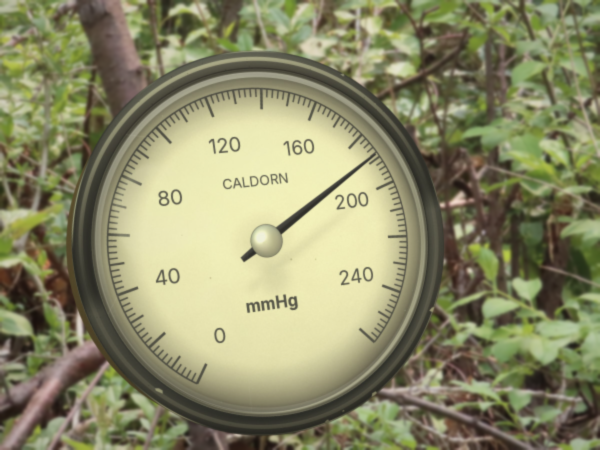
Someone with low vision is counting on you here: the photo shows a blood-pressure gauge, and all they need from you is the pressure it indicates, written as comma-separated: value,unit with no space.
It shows 188,mmHg
